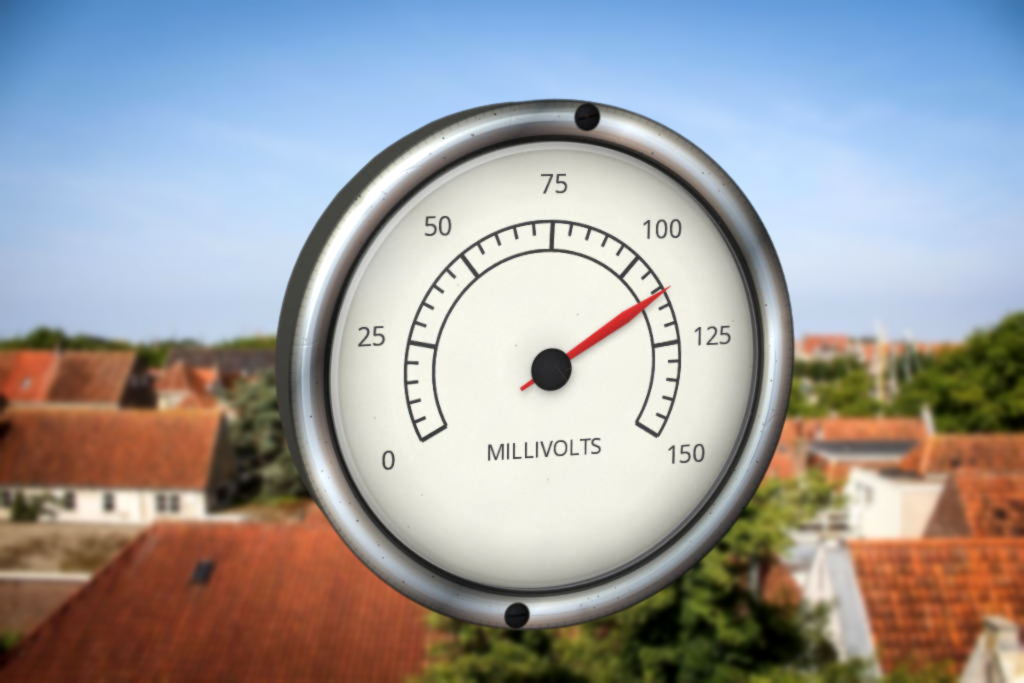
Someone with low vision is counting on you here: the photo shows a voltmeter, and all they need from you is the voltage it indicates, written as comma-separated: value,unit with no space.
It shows 110,mV
